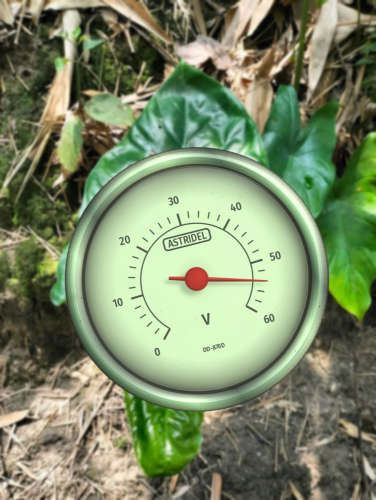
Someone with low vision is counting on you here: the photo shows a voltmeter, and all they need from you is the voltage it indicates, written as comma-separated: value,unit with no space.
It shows 54,V
